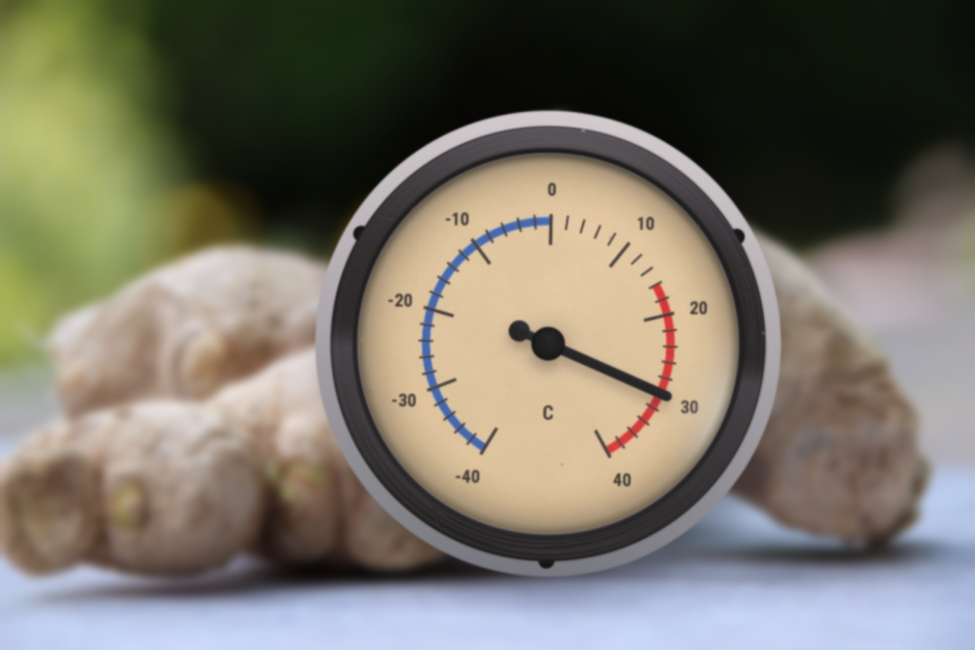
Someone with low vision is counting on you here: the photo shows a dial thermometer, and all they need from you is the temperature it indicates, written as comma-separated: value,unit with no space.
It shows 30,°C
